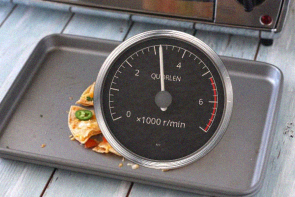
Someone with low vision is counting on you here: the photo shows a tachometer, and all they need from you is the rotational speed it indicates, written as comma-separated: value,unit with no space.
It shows 3200,rpm
